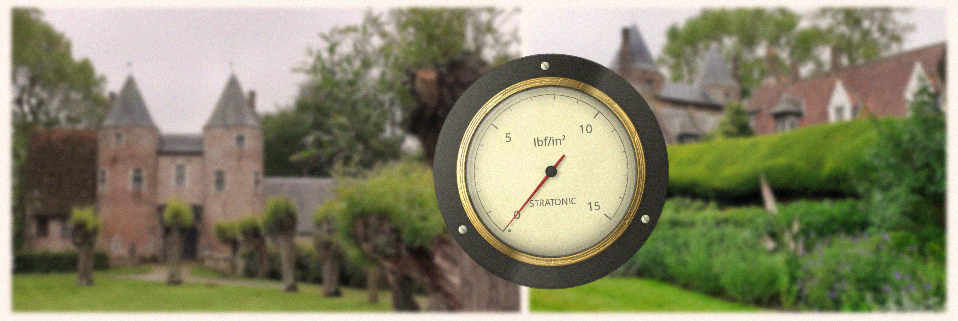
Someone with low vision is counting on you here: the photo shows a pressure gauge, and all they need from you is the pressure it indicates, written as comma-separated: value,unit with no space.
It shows 0,psi
